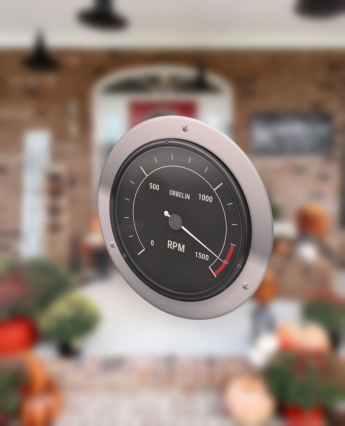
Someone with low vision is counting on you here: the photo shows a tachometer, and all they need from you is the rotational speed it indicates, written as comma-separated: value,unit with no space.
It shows 1400,rpm
